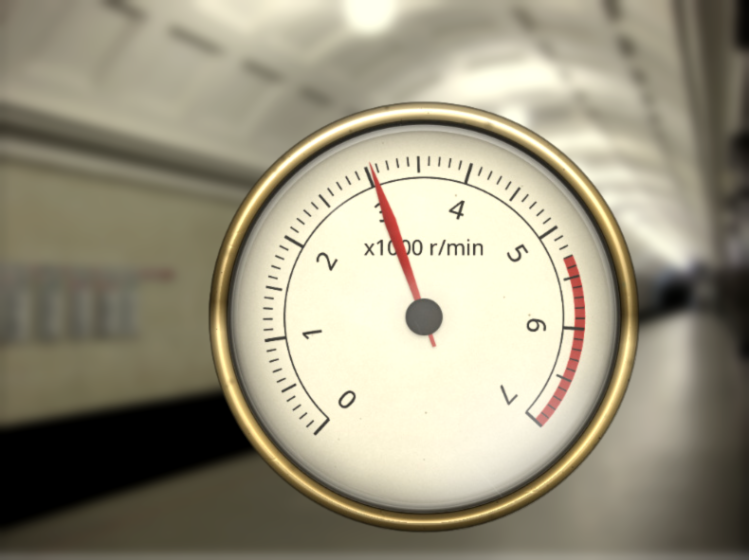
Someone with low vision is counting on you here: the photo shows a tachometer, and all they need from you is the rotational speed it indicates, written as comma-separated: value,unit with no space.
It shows 3050,rpm
